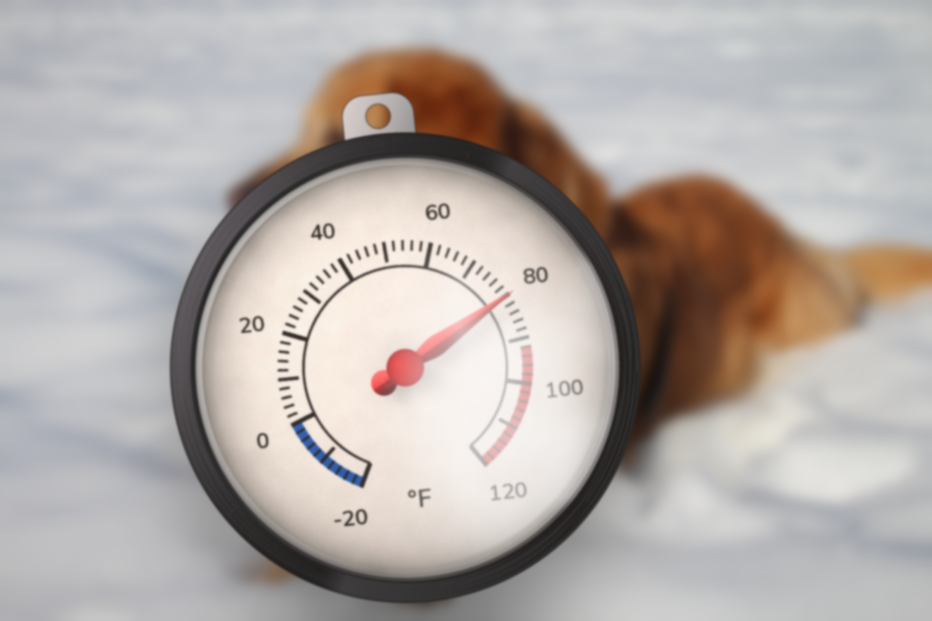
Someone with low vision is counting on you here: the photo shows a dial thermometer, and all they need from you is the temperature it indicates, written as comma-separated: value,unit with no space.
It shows 80,°F
